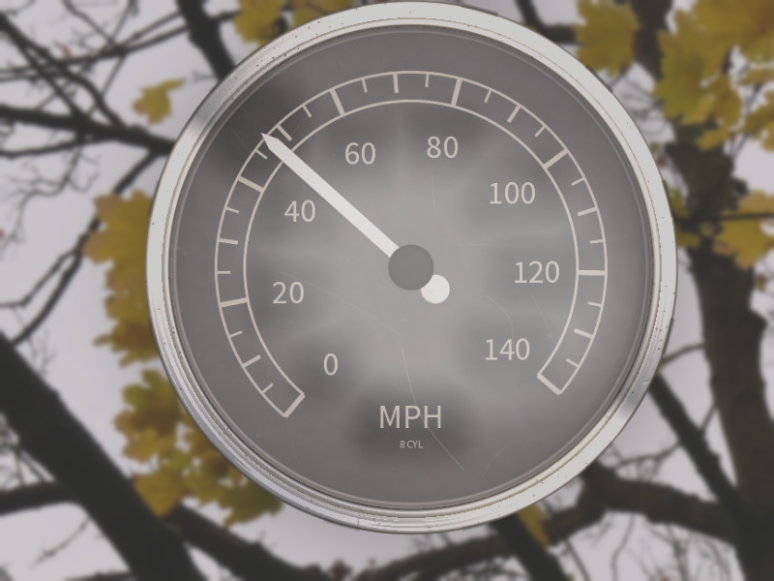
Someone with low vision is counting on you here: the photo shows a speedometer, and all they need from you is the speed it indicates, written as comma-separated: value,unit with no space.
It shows 47.5,mph
